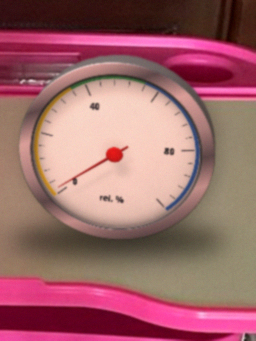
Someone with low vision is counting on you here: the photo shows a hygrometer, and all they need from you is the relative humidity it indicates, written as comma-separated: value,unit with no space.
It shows 2,%
